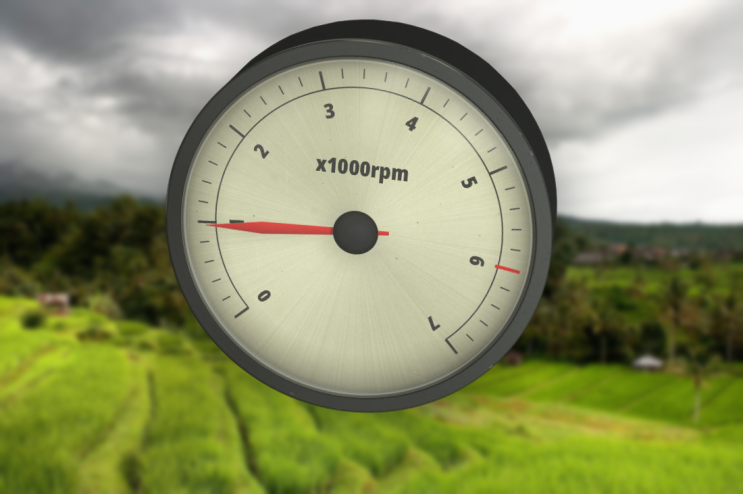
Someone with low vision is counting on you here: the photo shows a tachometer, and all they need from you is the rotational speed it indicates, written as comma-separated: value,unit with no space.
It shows 1000,rpm
